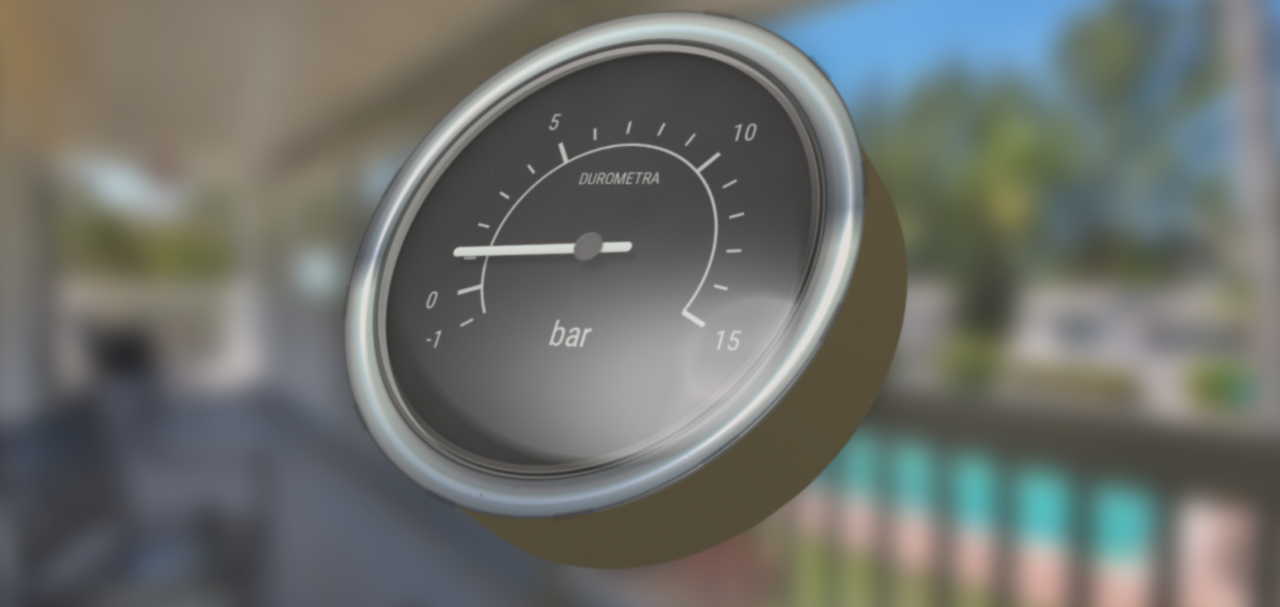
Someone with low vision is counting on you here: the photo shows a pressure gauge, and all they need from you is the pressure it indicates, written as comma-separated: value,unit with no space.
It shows 1,bar
